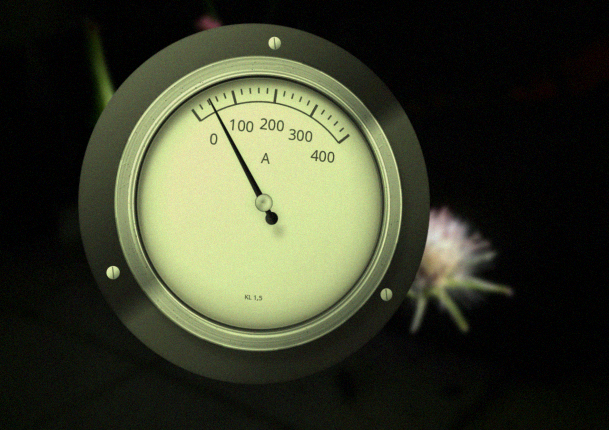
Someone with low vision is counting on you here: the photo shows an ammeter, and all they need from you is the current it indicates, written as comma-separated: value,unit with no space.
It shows 40,A
